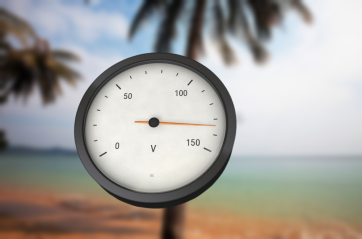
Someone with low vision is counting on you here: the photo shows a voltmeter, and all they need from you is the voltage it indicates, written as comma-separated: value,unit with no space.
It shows 135,V
